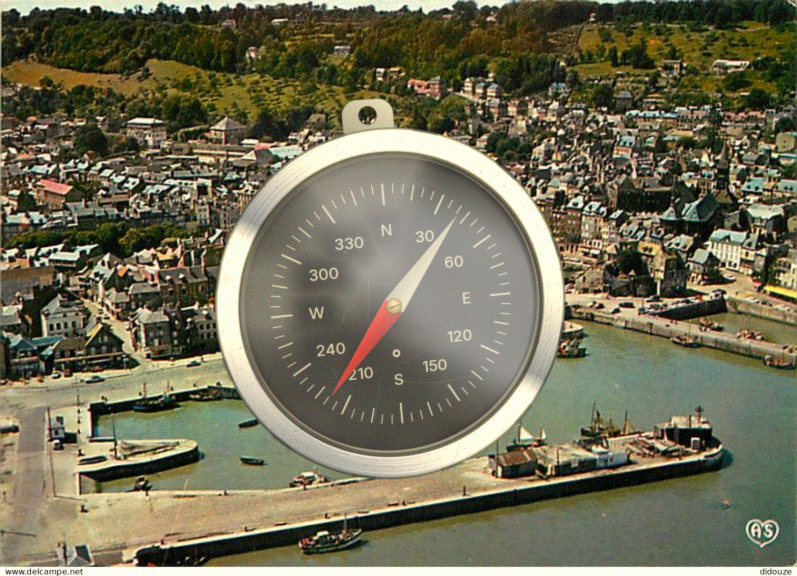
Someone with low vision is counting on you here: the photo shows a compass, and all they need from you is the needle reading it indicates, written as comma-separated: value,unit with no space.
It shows 220,°
